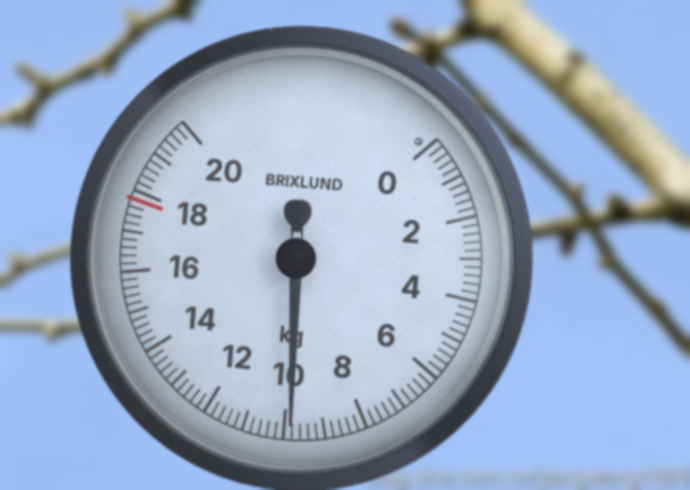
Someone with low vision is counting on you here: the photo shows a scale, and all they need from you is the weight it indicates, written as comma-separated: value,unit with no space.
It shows 9.8,kg
